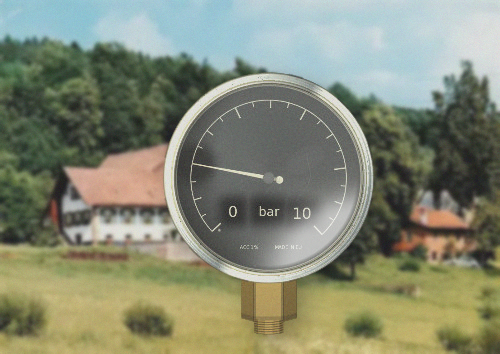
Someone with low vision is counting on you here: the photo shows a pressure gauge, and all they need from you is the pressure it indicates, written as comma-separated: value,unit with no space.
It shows 2,bar
